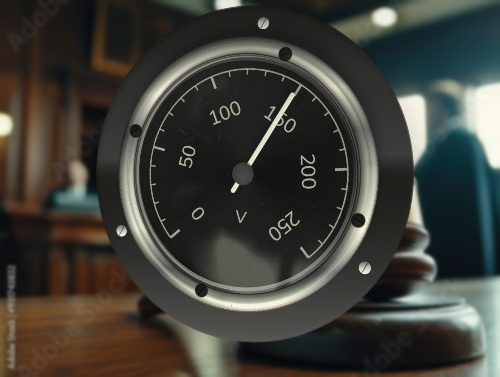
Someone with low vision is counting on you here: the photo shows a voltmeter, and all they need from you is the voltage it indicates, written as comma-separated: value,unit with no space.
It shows 150,V
